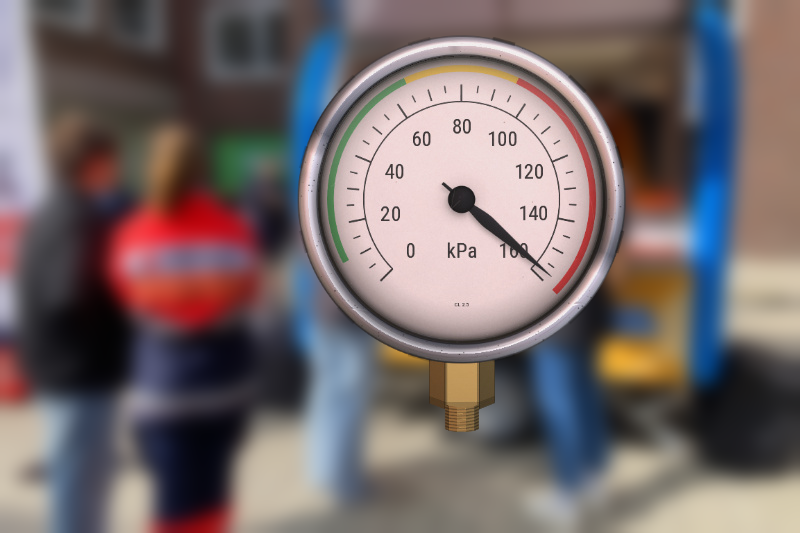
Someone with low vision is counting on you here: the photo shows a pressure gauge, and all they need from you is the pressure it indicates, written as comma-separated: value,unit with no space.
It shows 157.5,kPa
